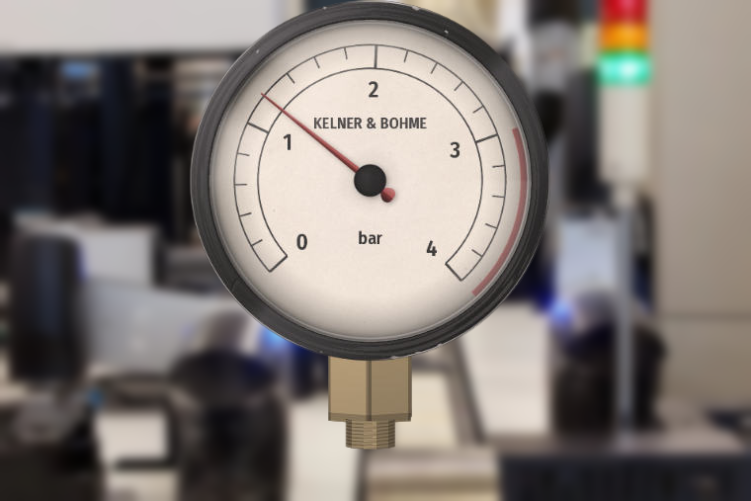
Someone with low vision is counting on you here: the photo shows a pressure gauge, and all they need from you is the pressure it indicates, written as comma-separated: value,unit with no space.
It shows 1.2,bar
